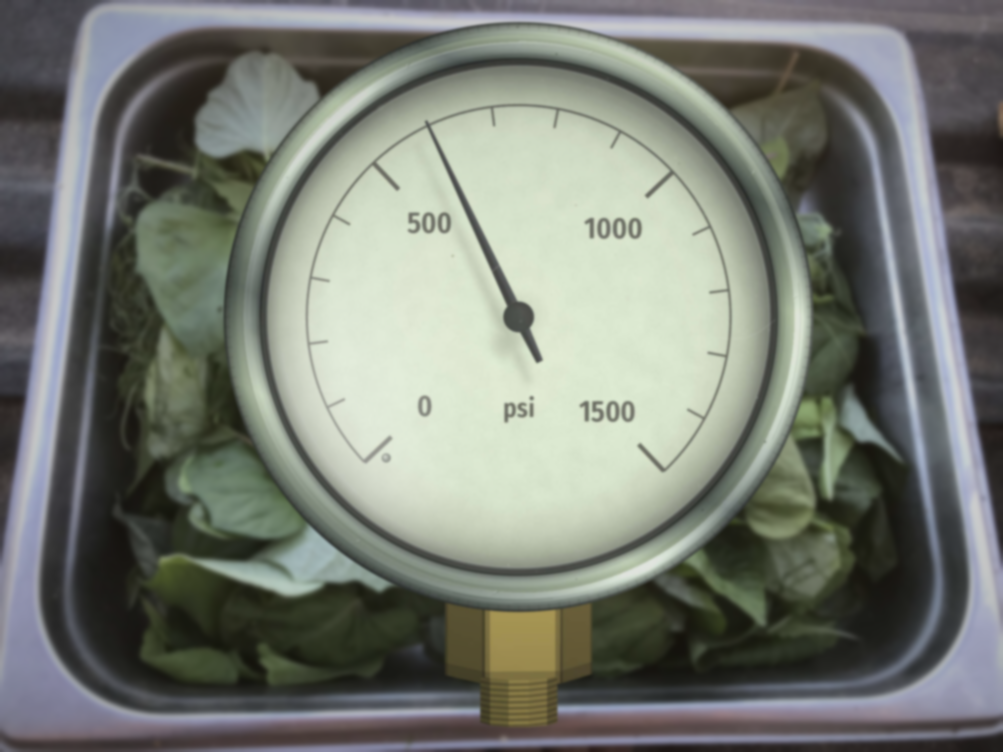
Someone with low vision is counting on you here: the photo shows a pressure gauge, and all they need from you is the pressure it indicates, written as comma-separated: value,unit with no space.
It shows 600,psi
